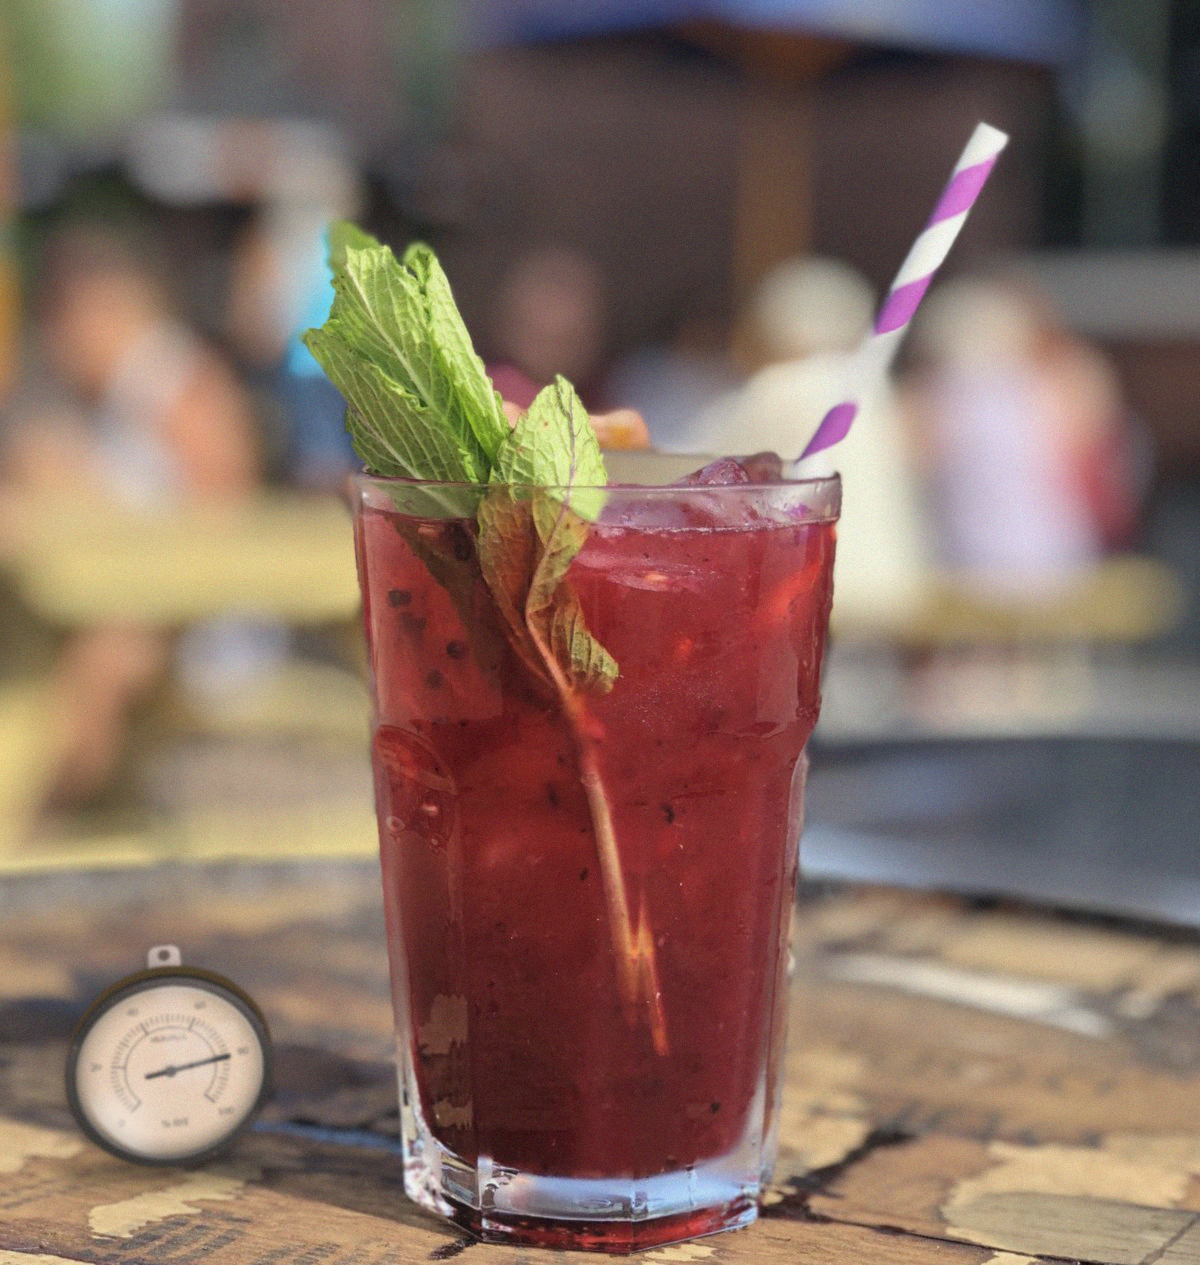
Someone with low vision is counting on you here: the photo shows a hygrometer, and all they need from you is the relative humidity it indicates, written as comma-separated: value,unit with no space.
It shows 80,%
